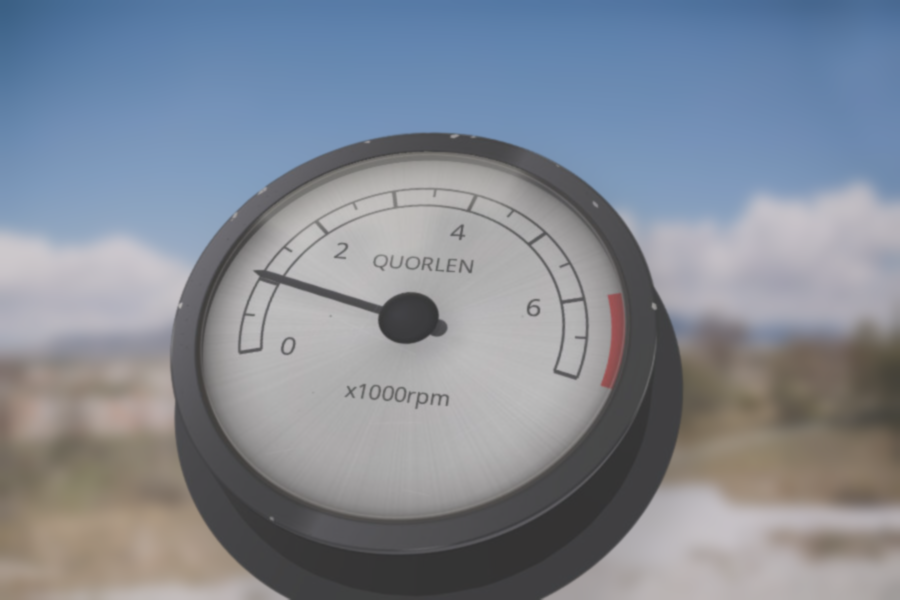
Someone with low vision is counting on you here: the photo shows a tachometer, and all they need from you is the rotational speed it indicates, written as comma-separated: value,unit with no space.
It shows 1000,rpm
